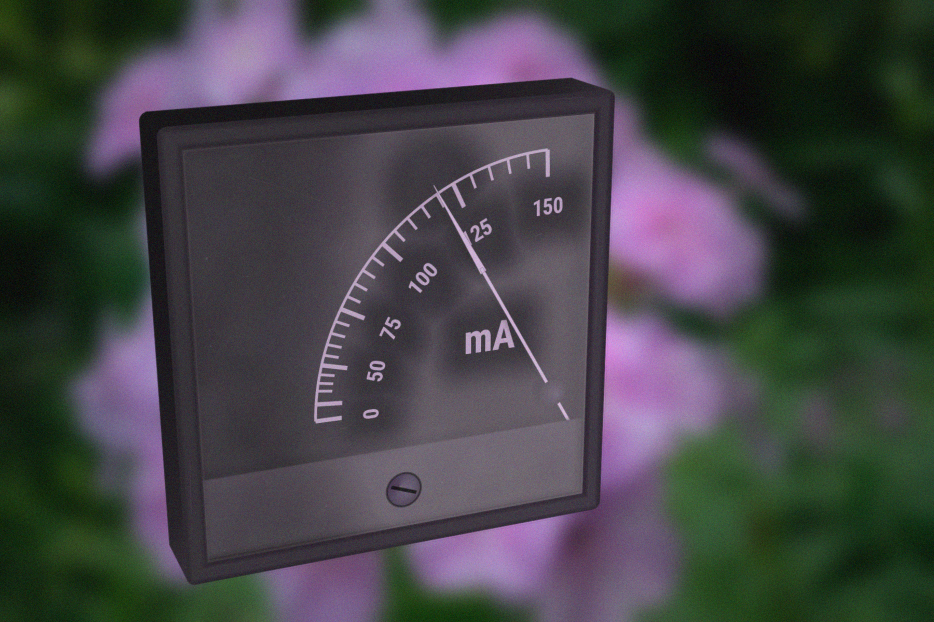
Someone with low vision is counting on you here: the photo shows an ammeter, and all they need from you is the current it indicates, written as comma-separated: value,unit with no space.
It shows 120,mA
